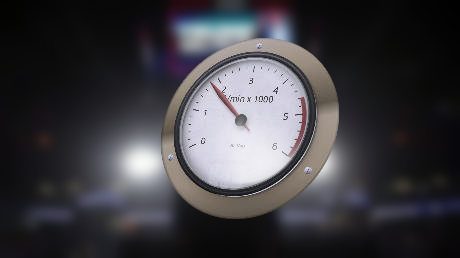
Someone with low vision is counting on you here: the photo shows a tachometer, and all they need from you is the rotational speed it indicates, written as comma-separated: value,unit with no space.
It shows 1800,rpm
